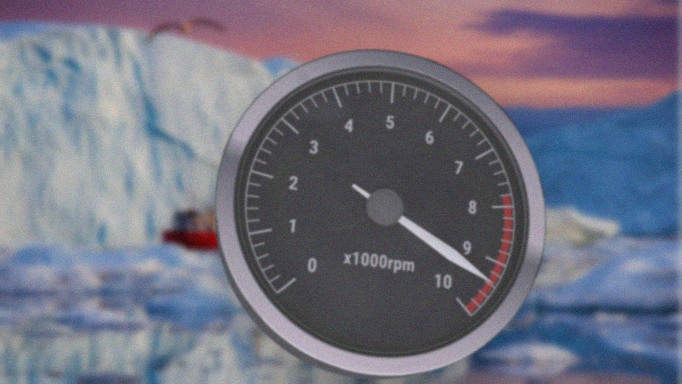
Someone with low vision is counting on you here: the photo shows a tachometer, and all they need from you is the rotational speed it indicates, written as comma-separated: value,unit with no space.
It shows 9400,rpm
